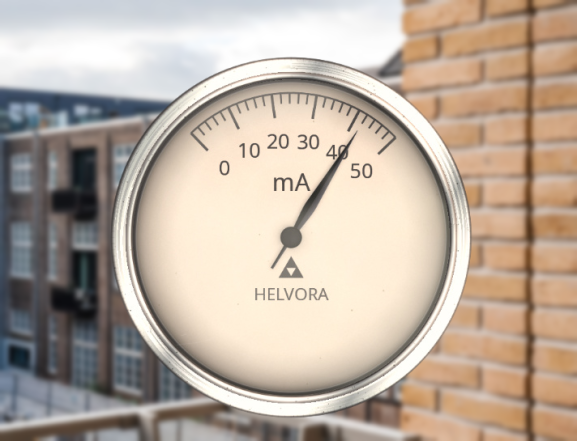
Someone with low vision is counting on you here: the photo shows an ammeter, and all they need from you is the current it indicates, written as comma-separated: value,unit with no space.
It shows 42,mA
